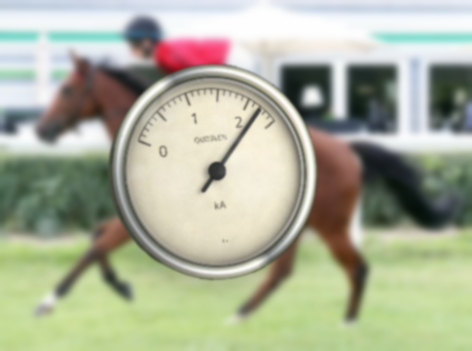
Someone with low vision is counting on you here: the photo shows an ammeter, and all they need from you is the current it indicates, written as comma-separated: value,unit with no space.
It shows 2.2,kA
